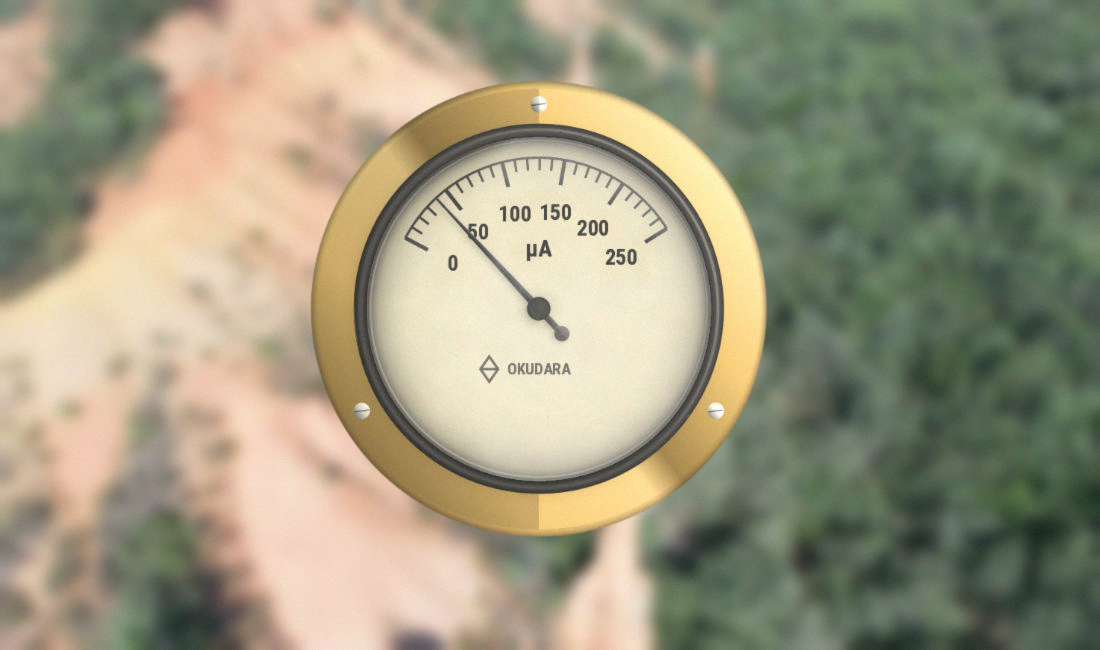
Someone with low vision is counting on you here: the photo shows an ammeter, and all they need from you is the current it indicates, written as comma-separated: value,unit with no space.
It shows 40,µA
